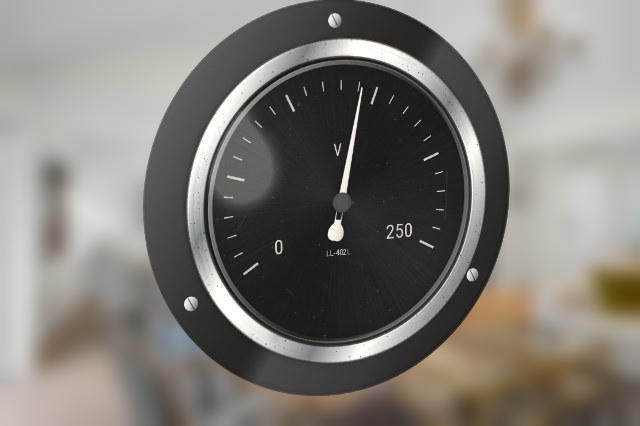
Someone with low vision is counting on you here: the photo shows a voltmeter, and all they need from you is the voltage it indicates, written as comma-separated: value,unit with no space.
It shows 140,V
